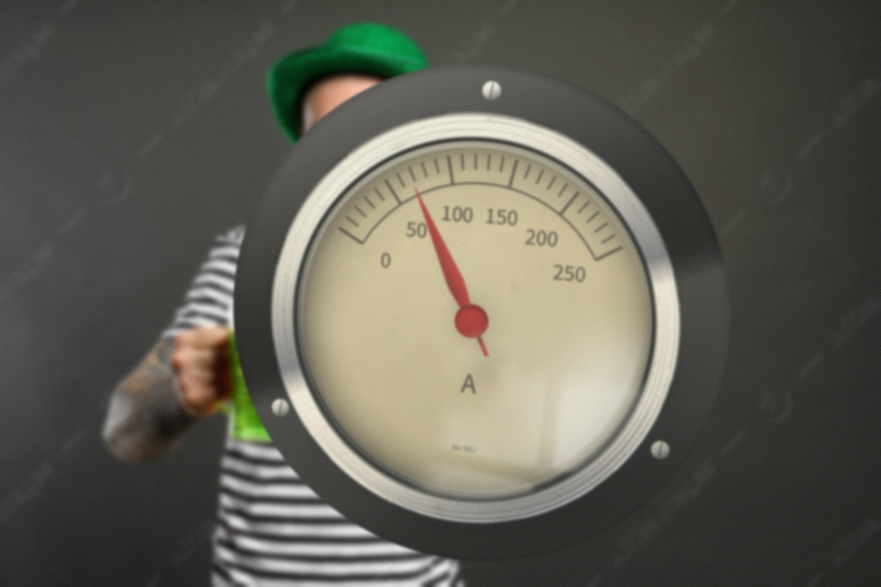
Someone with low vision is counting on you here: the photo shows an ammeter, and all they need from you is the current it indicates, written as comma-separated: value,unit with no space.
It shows 70,A
